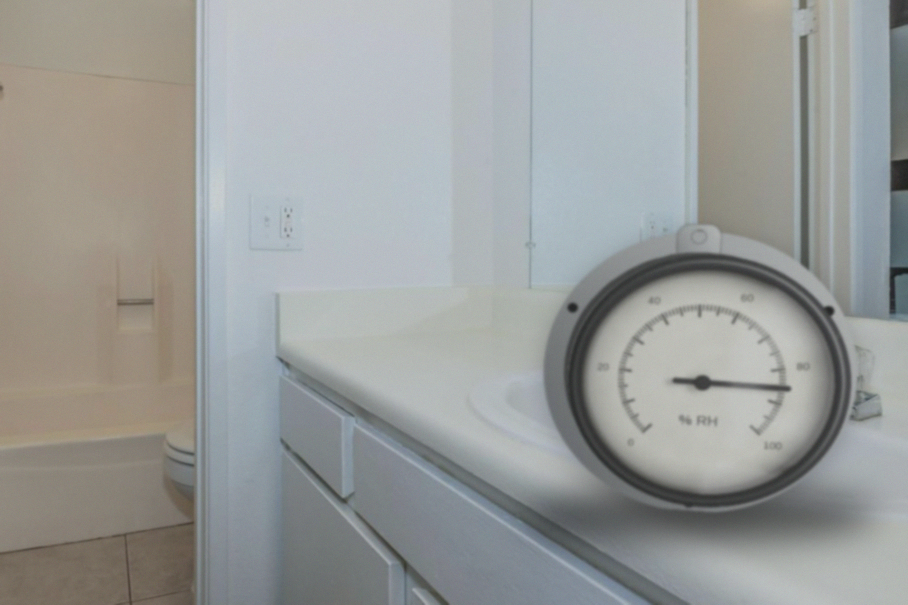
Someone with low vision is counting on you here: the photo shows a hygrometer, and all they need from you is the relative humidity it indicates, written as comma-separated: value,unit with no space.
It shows 85,%
